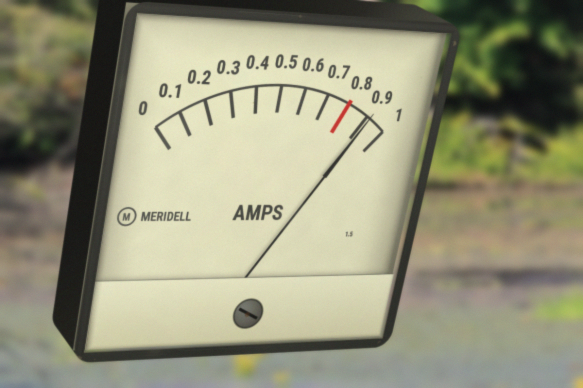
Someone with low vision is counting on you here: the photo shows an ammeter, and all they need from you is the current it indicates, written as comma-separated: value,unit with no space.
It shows 0.9,A
